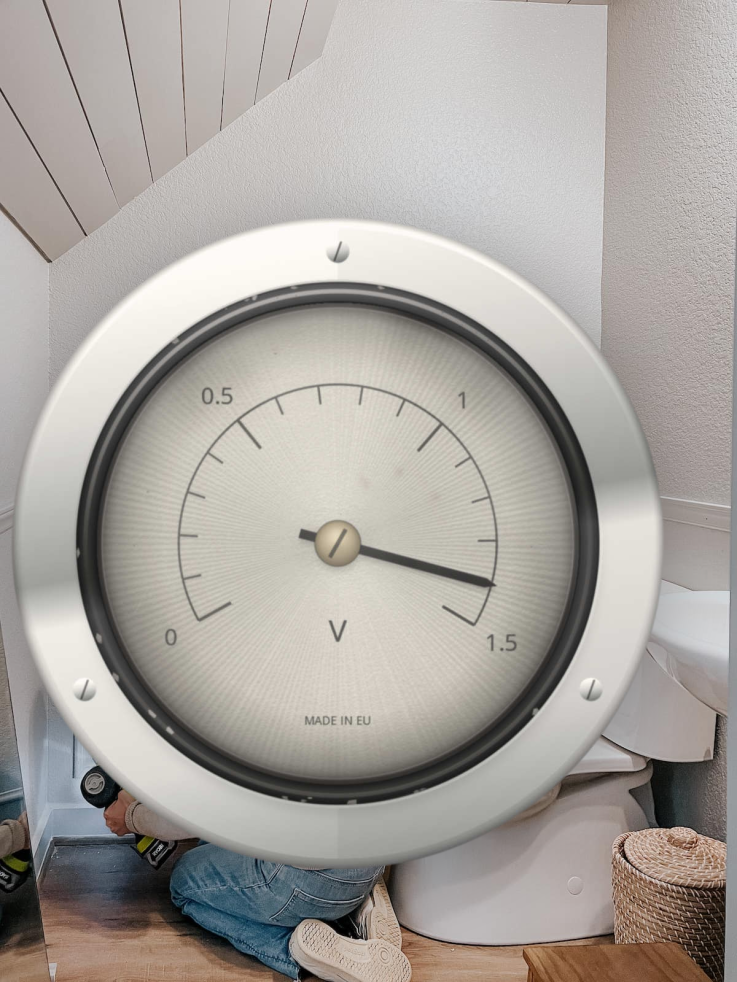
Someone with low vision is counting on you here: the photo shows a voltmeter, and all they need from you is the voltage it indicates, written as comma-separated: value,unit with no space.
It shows 1.4,V
